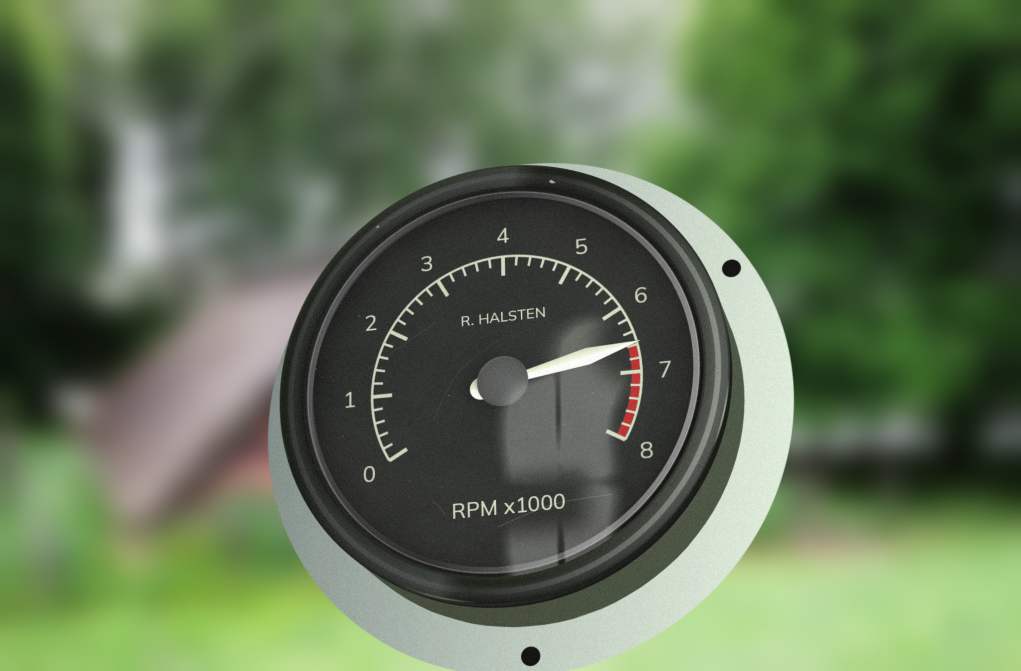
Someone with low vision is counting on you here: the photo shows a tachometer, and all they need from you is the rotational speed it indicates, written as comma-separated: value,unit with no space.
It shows 6600,rpm
